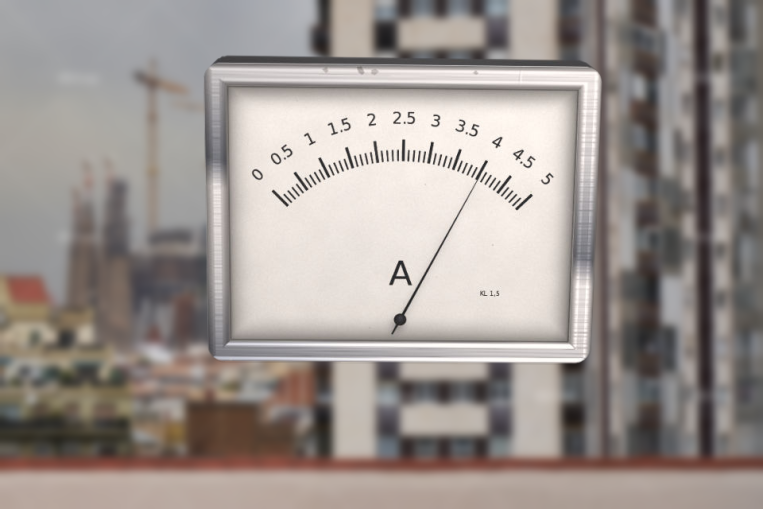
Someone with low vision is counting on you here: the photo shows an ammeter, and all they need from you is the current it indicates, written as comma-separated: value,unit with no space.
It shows 4,A
